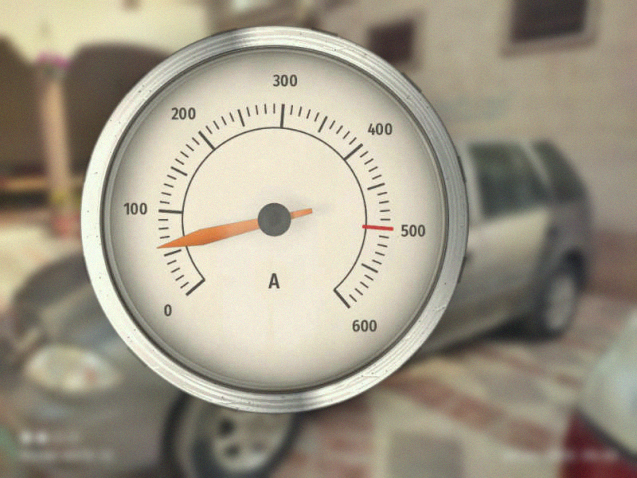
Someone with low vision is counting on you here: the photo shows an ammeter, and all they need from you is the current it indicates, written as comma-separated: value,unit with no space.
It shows 60,A
